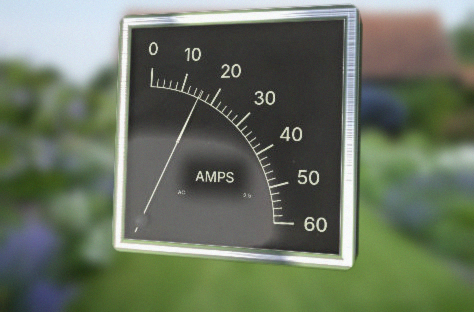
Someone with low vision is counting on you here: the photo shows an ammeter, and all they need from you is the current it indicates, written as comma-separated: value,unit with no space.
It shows 16,A
